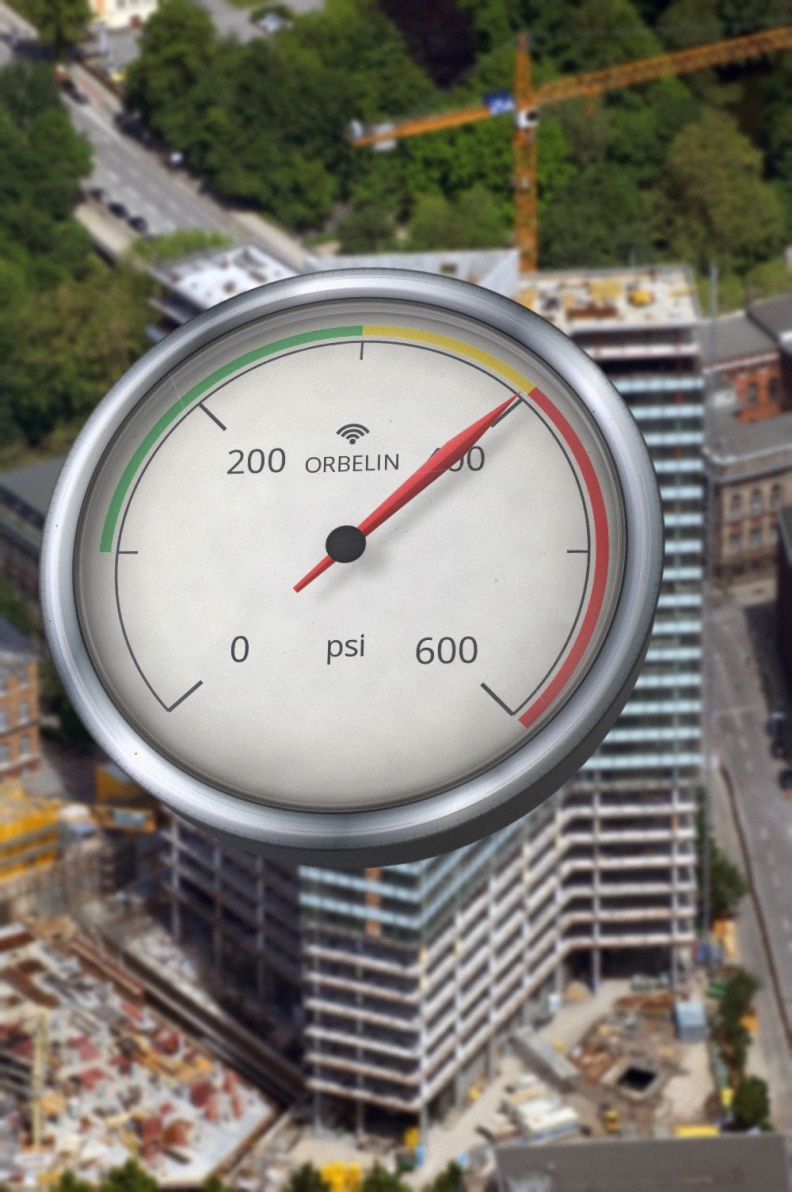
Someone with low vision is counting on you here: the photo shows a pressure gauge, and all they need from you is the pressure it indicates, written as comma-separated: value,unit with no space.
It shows 400,psi
